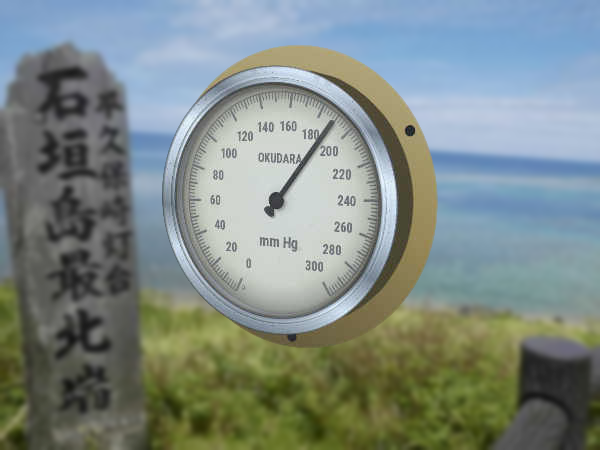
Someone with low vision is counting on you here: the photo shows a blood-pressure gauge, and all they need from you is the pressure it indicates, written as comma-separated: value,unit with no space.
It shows 190,mmHg
